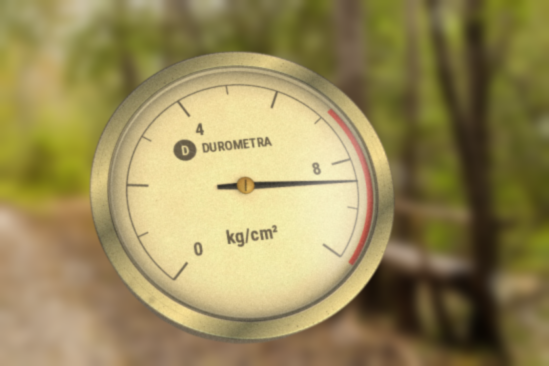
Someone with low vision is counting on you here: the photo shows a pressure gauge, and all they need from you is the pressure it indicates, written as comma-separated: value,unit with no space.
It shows 8.5,kg/cm²
